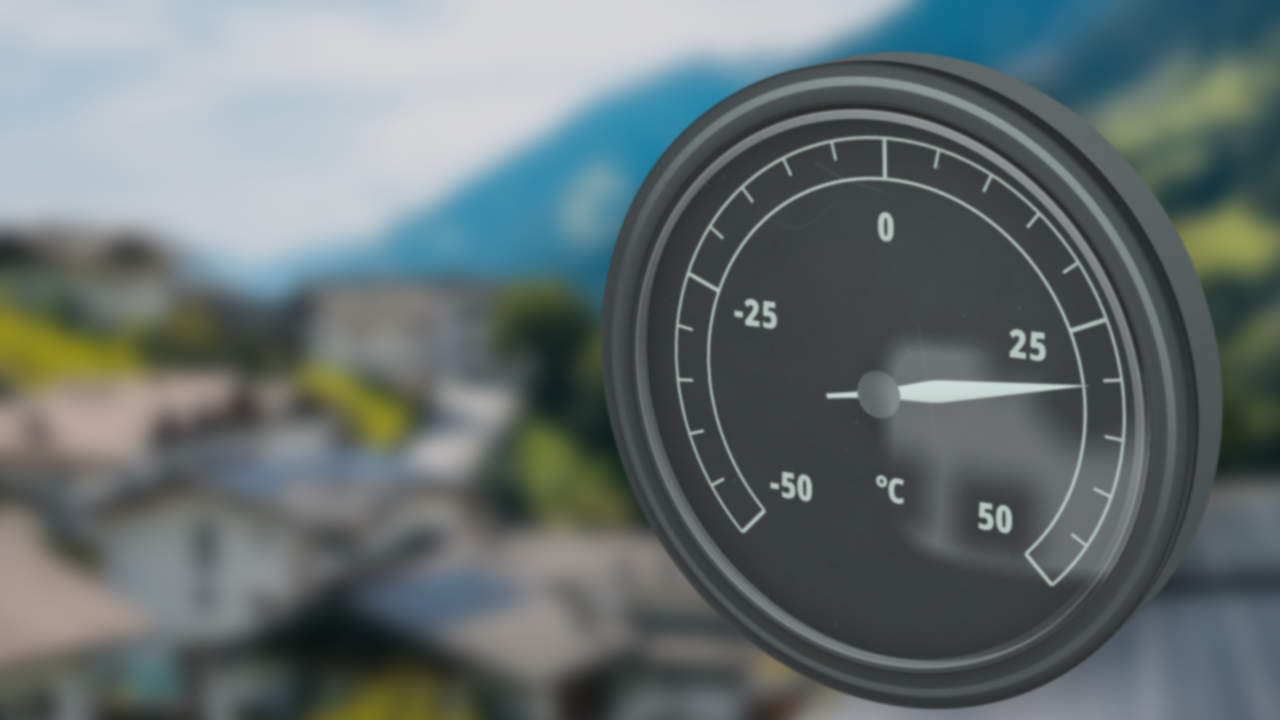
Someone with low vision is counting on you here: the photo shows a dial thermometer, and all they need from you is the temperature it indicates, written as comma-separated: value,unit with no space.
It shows 30,°C
